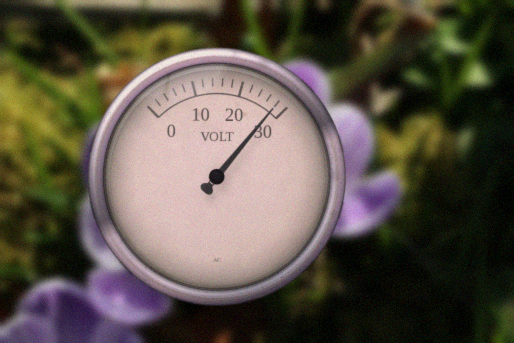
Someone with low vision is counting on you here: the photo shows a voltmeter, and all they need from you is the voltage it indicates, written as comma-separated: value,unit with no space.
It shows 28,V
